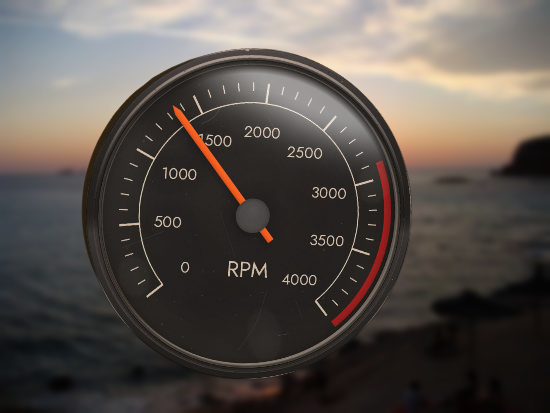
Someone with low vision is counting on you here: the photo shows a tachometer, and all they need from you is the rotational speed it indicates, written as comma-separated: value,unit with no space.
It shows 1350,rpm
